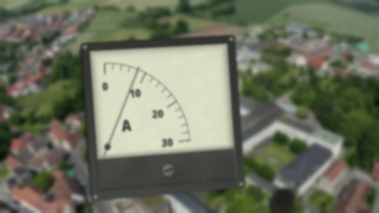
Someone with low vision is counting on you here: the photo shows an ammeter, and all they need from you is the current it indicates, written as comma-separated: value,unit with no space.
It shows 8,A
